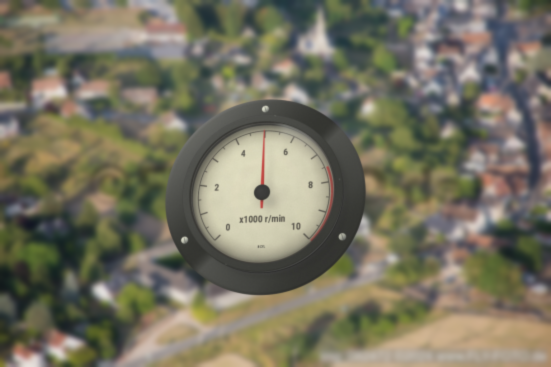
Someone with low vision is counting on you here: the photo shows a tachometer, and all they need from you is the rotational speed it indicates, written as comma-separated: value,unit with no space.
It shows 5000,rpm
